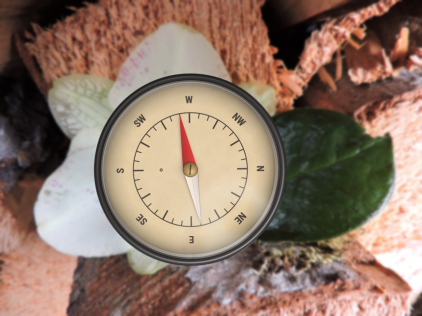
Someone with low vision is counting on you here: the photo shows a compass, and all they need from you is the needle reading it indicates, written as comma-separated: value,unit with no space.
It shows 260,°
